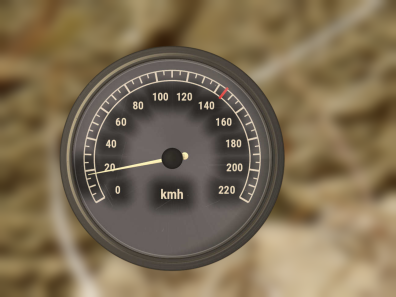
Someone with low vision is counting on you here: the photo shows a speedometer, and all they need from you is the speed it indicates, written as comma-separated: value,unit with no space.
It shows 17.5,km/h
